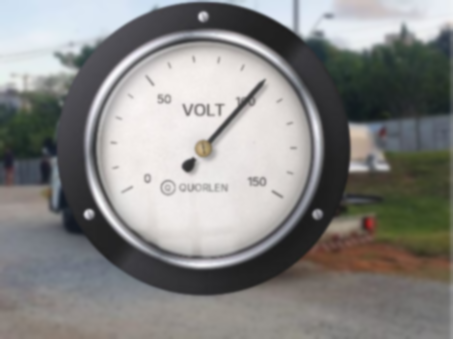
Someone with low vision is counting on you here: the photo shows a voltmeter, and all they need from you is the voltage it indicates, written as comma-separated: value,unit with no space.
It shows 100,V
